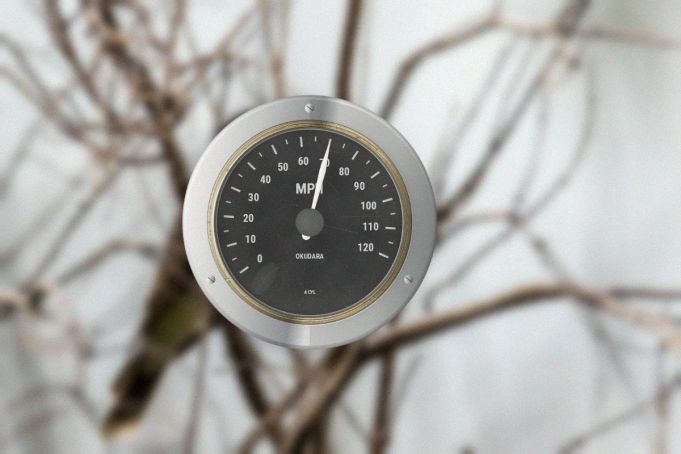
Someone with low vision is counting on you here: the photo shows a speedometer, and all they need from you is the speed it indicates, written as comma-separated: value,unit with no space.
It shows 70,mph
